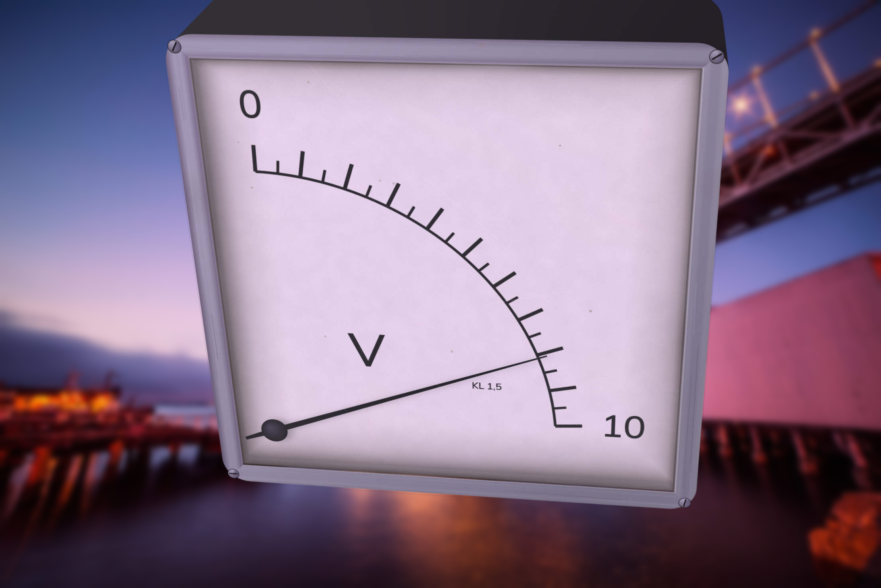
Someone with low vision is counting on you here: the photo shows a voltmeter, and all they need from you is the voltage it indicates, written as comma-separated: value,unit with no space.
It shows 8,V
